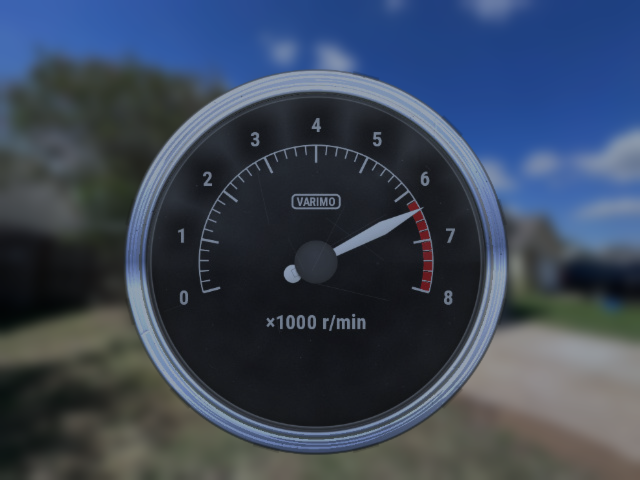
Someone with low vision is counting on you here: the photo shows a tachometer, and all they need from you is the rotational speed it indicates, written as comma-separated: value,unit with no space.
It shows 6400,rpm
